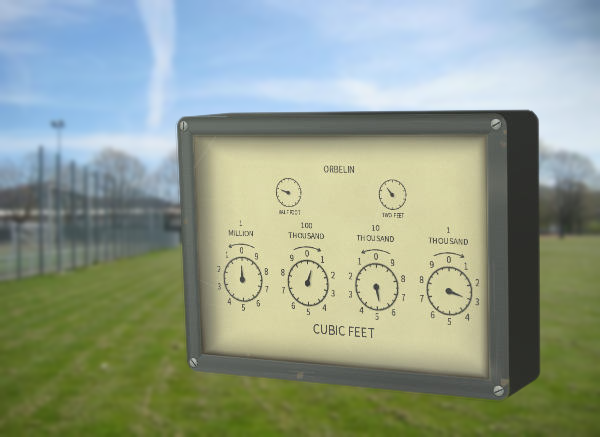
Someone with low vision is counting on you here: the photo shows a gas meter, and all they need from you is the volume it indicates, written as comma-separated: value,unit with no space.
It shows 5300,ft³
